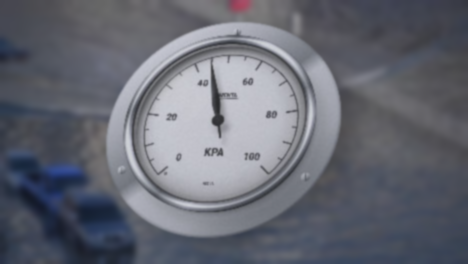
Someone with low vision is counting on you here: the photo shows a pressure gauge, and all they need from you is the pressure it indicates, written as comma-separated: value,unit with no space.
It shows 45,kPa
